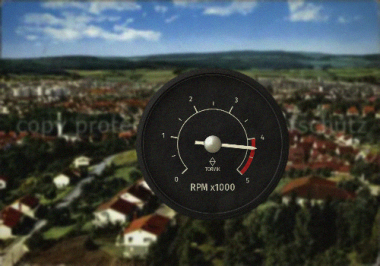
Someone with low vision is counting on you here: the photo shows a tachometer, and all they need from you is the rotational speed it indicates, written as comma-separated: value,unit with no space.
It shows 4250,rpm
